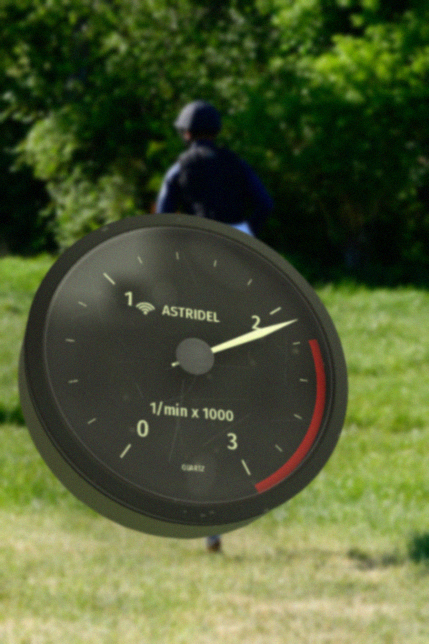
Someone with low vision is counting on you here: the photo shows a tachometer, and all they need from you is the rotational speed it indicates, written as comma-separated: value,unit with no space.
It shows 2100,rpm
